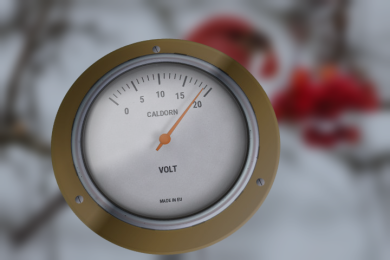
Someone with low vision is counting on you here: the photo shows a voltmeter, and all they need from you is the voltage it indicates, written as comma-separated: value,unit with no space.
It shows 19,V
